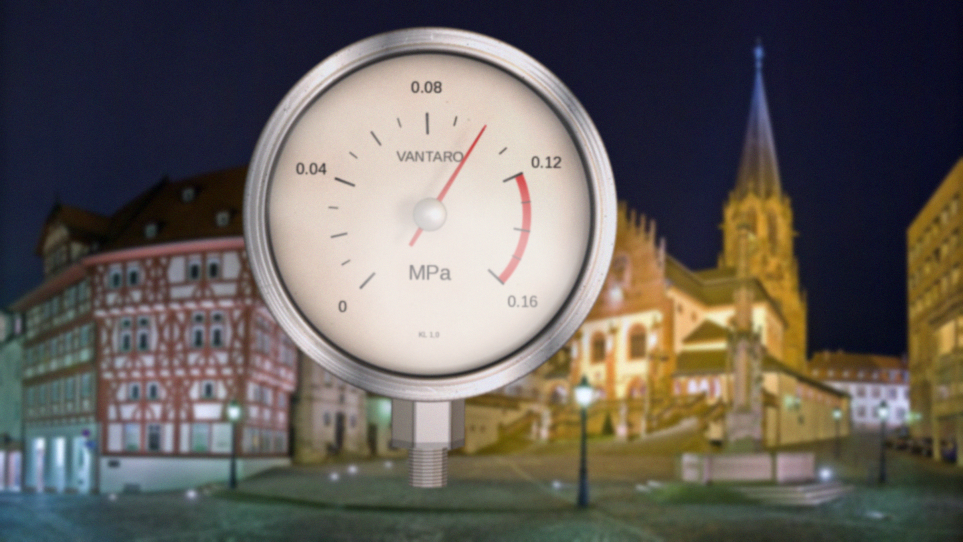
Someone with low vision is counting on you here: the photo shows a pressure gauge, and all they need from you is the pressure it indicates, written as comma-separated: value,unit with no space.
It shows 0.1,MPa
